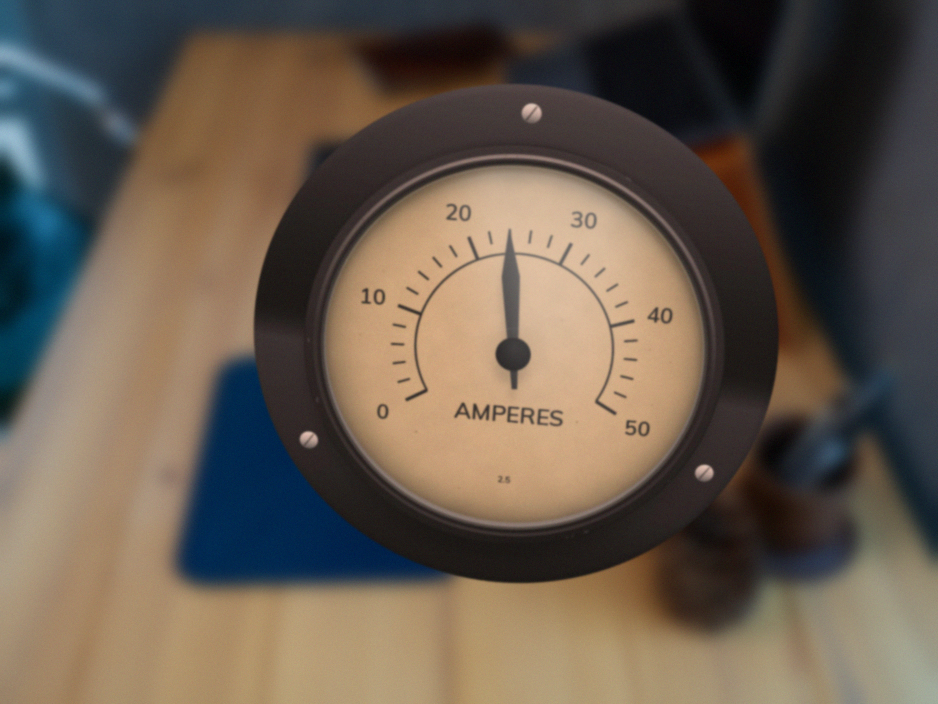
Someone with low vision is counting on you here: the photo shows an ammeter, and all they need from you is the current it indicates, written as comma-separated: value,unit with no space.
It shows 24,A
